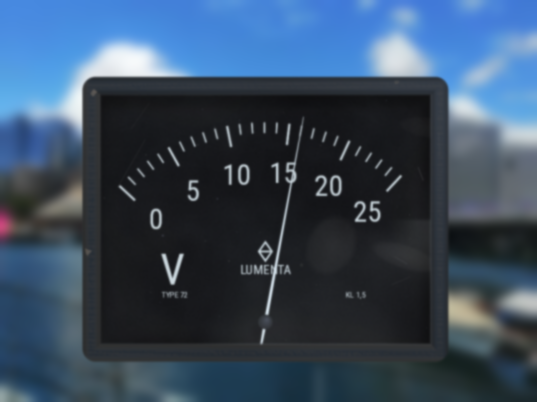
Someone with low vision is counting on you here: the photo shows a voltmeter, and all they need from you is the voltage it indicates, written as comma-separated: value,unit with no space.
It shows 16,V
